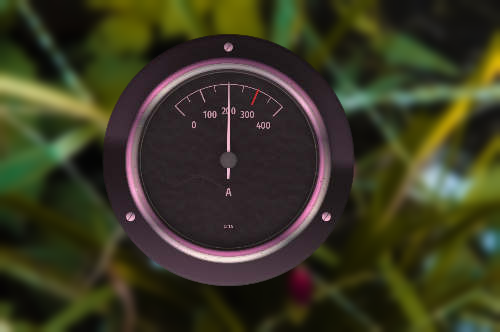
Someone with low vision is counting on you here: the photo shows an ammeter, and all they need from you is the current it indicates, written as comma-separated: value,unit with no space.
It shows 200,A
